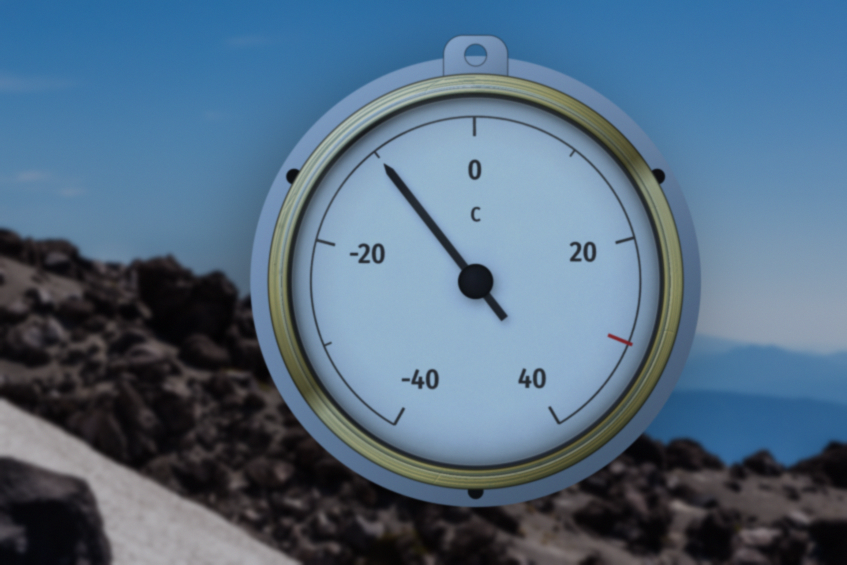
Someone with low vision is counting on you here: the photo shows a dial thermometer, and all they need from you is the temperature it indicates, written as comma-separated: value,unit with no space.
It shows -10,°C
